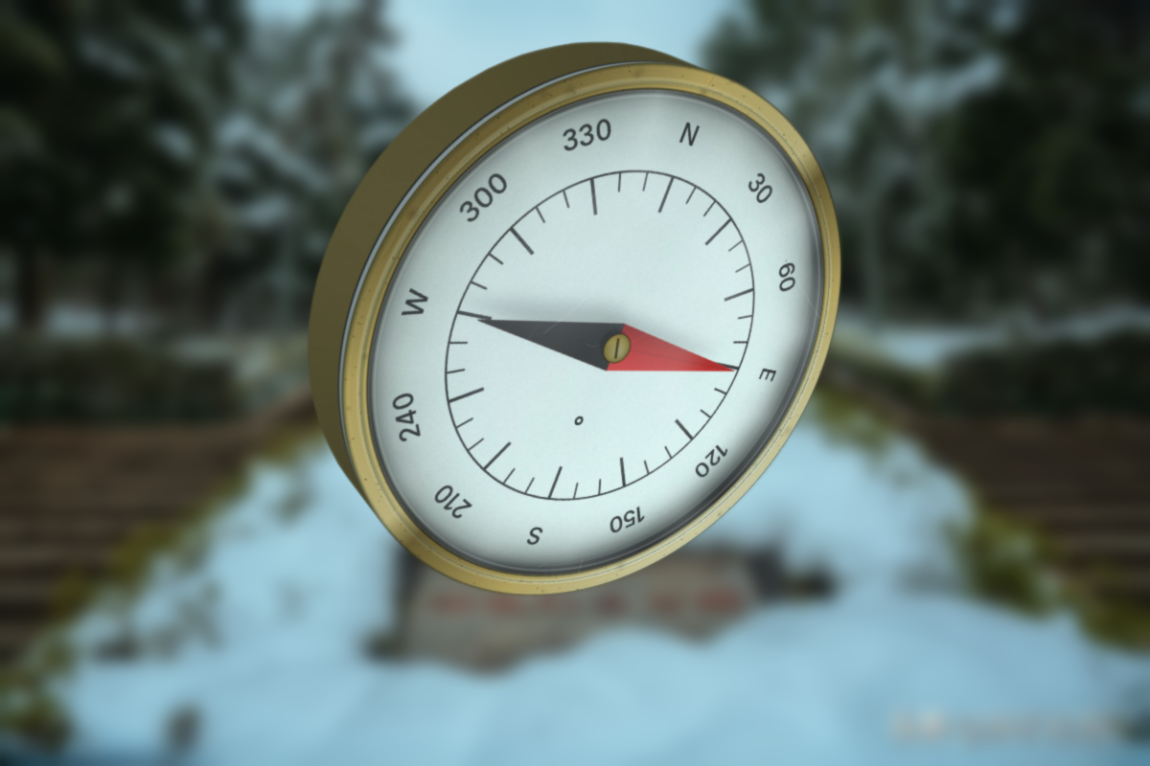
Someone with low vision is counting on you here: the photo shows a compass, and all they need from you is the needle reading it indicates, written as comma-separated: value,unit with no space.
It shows 90,°
